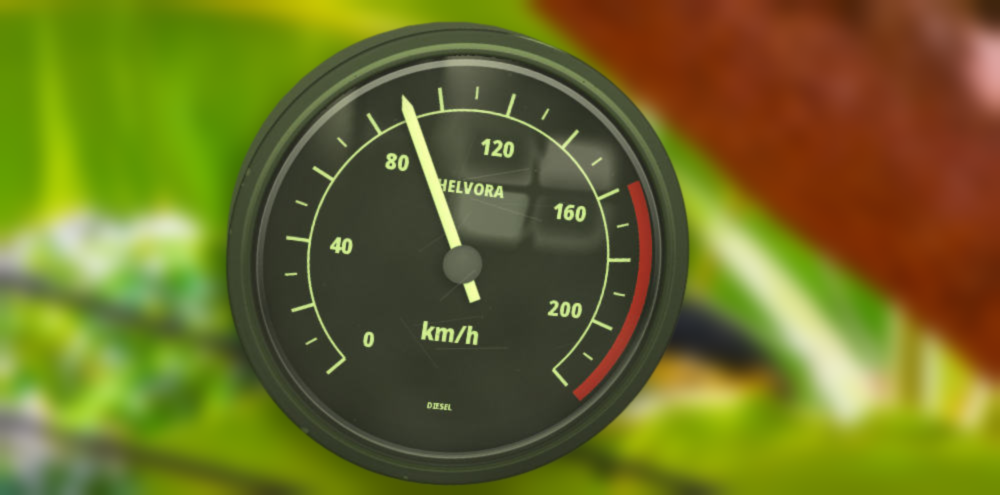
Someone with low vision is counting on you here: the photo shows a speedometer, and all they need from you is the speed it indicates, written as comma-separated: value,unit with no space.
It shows 90,km/h
